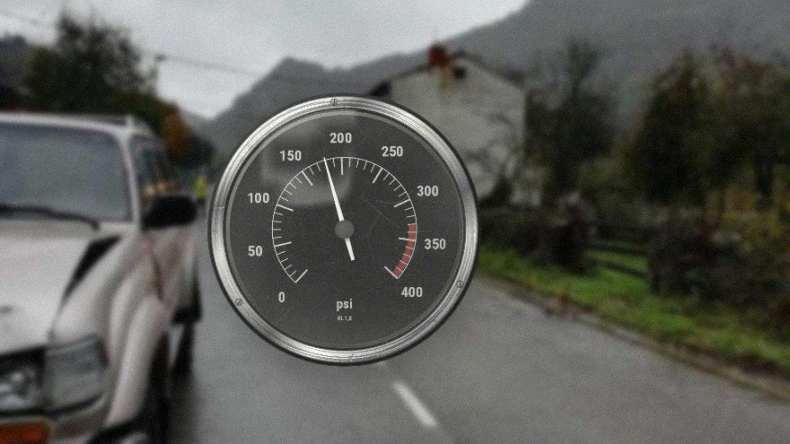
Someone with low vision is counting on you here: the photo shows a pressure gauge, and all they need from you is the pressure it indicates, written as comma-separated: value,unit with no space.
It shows 180,psi
